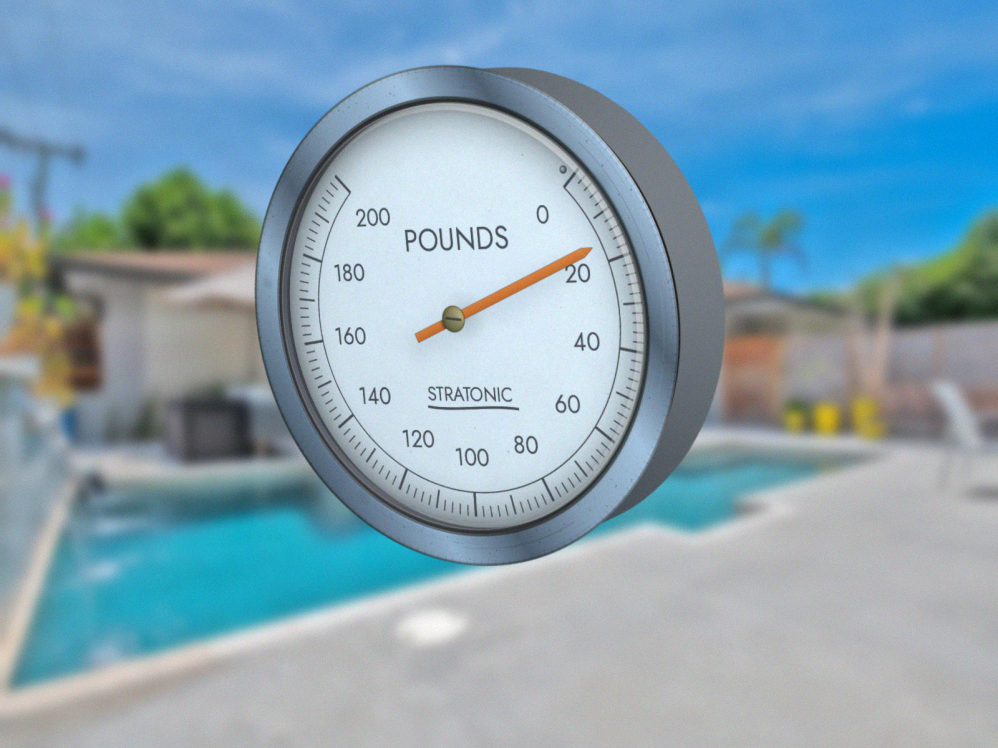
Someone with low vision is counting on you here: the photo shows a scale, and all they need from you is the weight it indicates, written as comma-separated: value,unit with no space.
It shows 16,lb
